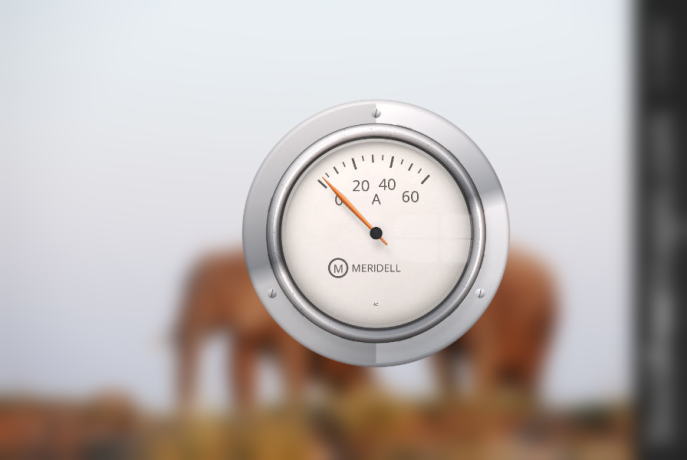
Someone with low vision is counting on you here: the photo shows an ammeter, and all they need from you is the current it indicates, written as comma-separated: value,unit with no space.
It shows 2.5,A
